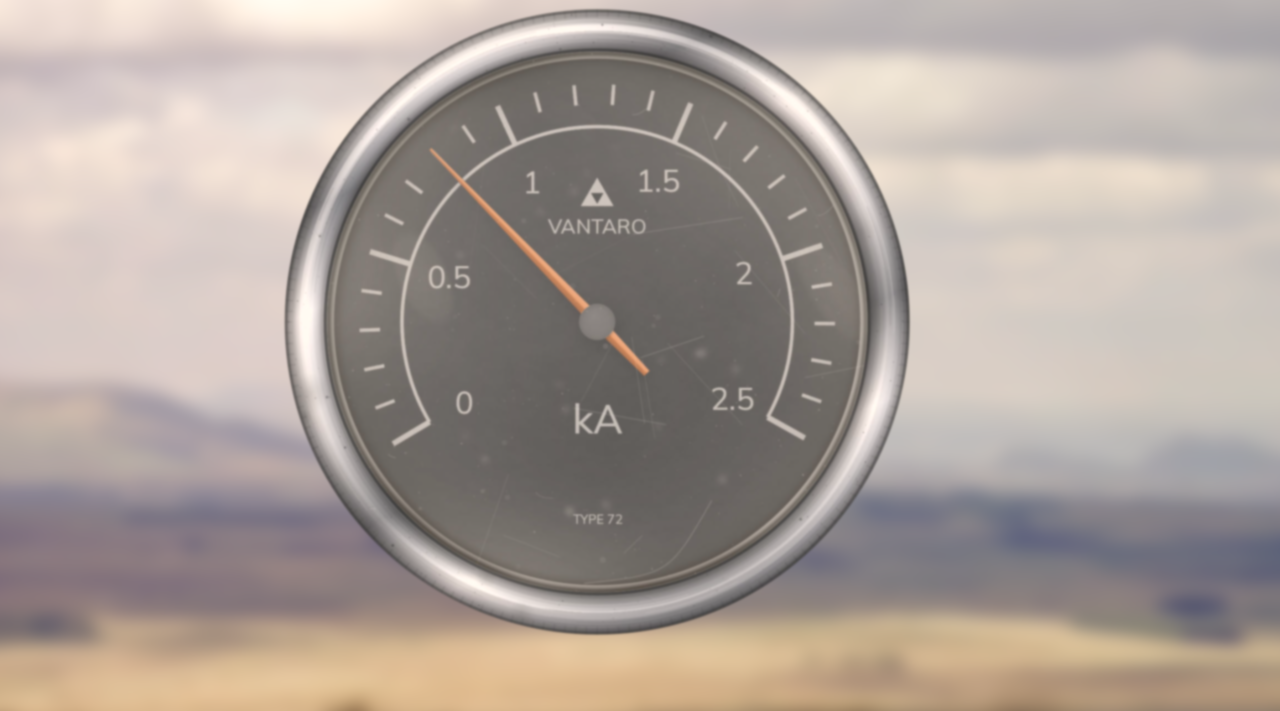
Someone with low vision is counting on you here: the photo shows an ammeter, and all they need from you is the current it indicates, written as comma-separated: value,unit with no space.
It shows 0.8,kA
